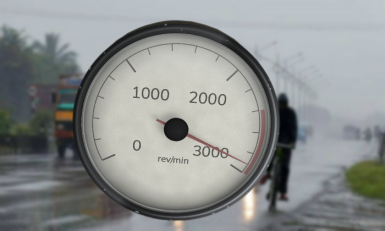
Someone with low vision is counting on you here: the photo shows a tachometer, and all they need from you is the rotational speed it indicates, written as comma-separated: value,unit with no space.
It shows 2900,rpm
